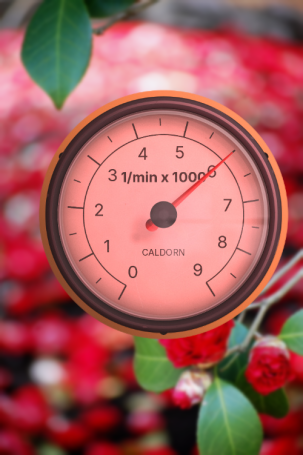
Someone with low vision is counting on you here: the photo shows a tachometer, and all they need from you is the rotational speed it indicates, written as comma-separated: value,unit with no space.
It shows 6000,rpm
